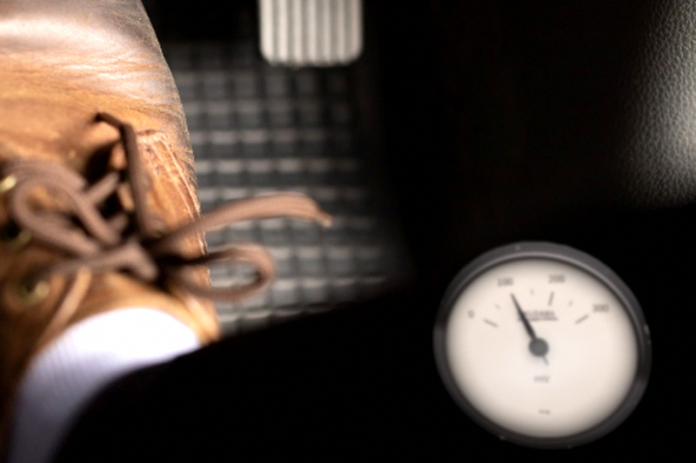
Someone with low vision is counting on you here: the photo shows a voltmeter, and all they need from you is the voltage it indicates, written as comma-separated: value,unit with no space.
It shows 100,mV
